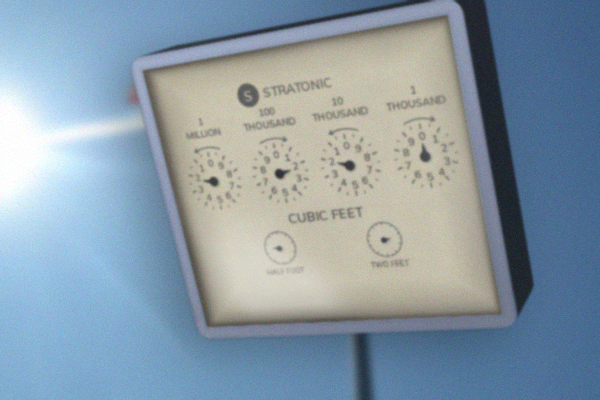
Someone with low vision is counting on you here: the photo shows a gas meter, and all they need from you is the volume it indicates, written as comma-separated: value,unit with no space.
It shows 222000,ft³
